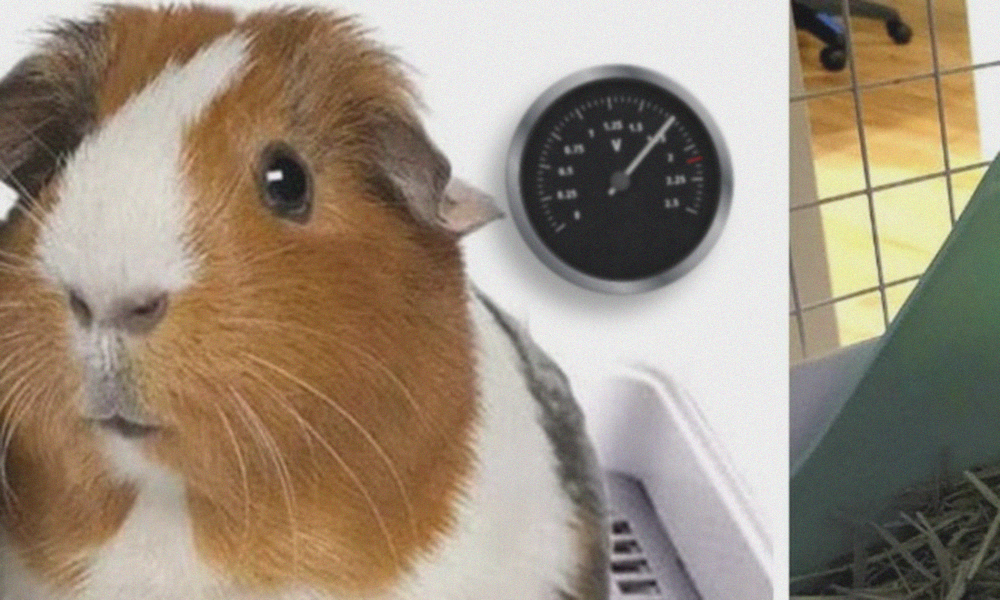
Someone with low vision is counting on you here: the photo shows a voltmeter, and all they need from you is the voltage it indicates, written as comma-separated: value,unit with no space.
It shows 1.75,V
